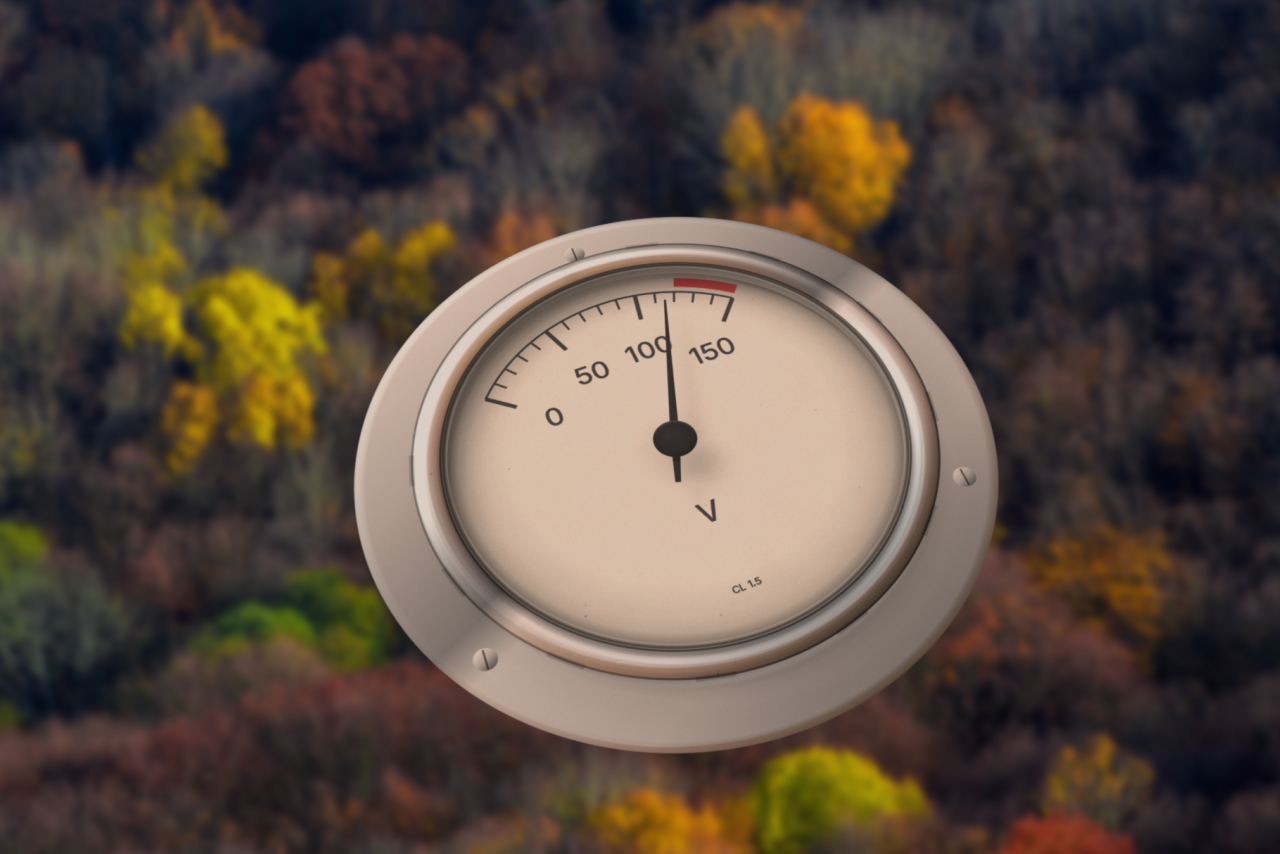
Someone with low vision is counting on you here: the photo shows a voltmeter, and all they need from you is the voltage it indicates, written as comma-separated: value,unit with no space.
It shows 115,V
